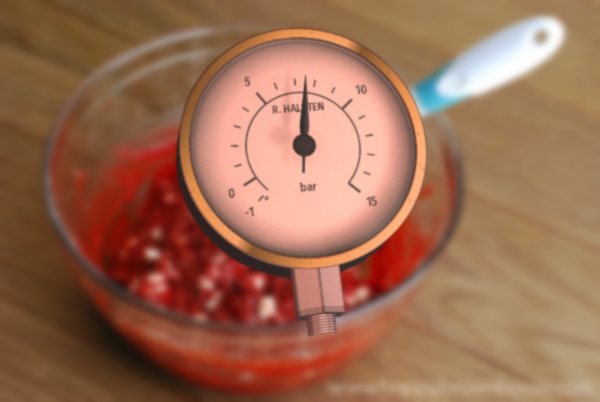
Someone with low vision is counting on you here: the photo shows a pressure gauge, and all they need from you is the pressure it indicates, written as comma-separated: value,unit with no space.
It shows 7.5,bar
